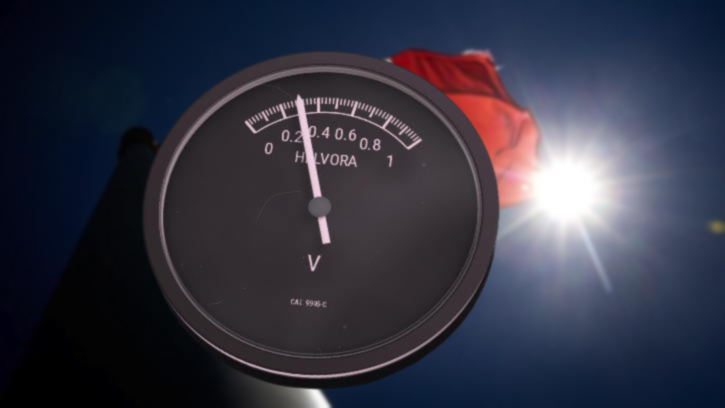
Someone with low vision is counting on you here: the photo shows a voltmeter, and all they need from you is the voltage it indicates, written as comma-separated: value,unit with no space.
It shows 0.3,V
